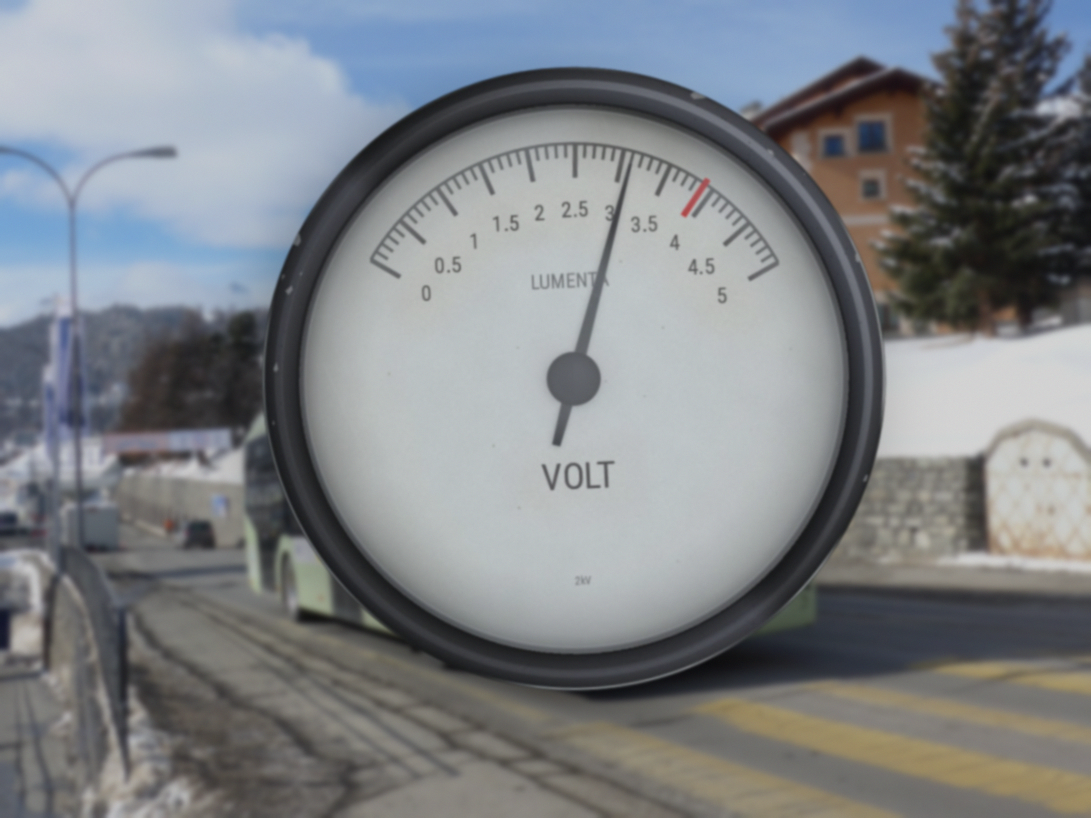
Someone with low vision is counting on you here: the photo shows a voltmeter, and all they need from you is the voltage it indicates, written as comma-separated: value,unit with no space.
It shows 3.1,V
